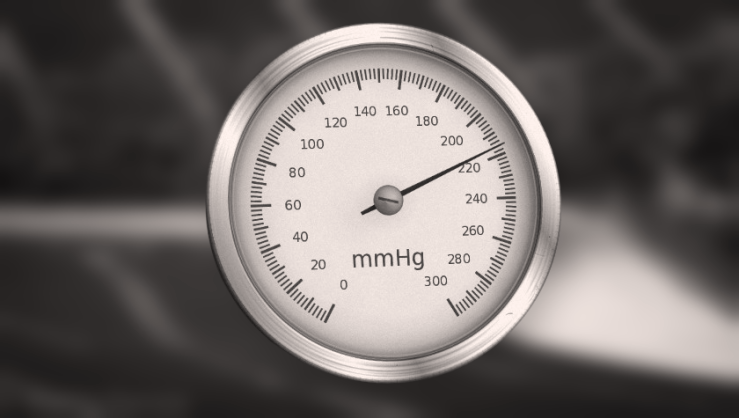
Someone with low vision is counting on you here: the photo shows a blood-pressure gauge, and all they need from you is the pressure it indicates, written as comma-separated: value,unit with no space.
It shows 216,mmHg
